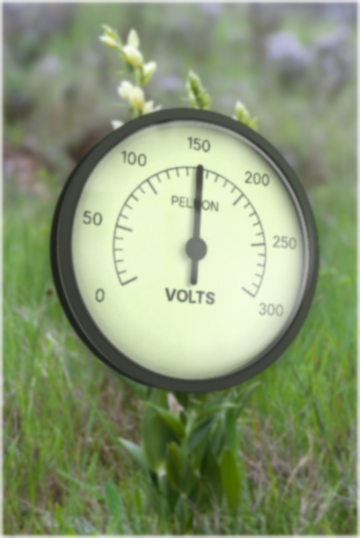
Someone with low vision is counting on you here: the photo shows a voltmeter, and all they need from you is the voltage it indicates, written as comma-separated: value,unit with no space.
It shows 150,V
